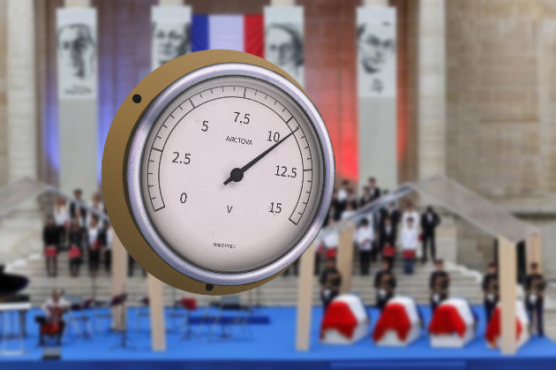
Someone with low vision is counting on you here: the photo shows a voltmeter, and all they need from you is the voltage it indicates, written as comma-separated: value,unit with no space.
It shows 10.5,V
